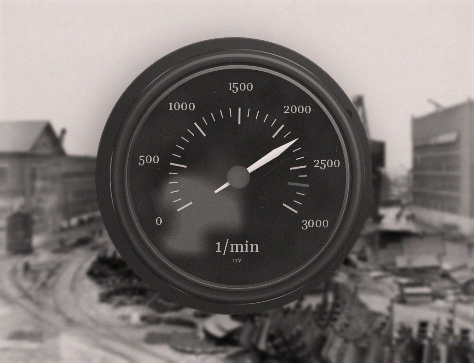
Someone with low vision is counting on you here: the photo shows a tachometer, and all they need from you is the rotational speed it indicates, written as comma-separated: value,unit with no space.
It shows 2200,rpm
